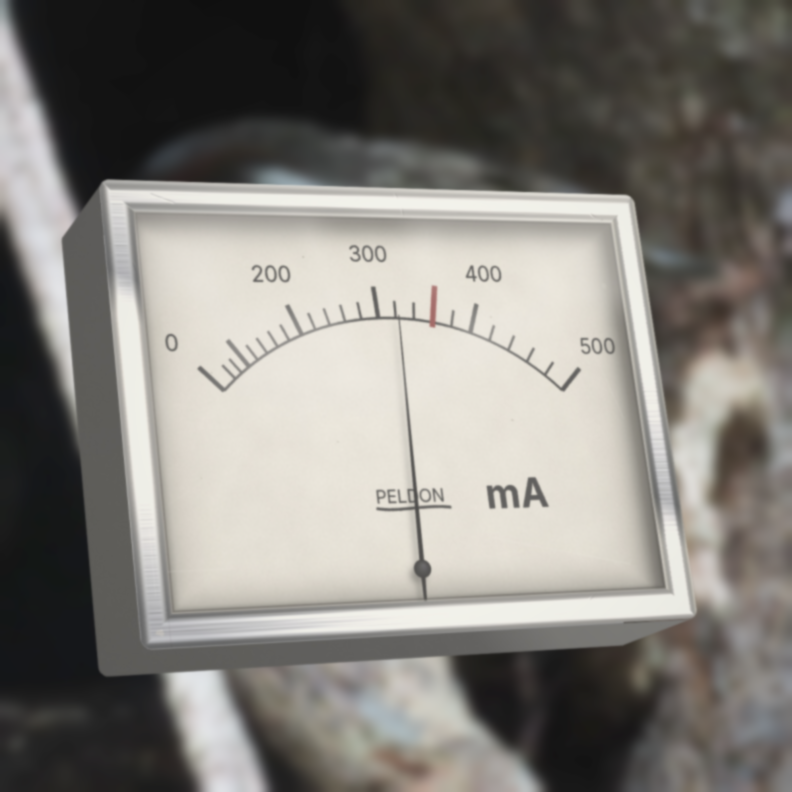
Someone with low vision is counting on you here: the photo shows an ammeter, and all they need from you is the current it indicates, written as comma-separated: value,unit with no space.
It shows 320,mA
